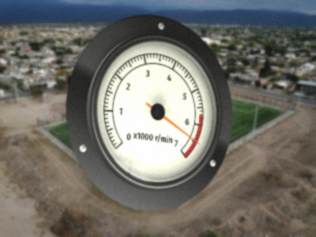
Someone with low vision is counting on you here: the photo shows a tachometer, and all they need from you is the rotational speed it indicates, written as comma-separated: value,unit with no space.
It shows 6500,rpm
